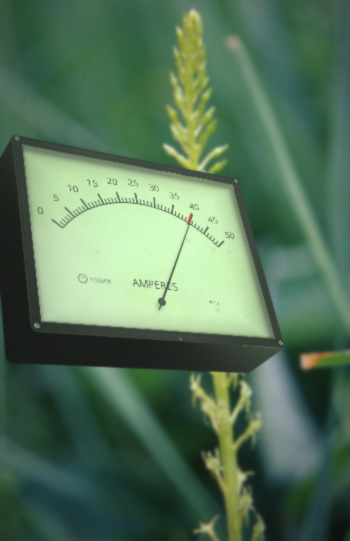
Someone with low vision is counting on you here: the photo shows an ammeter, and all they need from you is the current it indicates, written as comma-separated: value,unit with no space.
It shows 40,A
